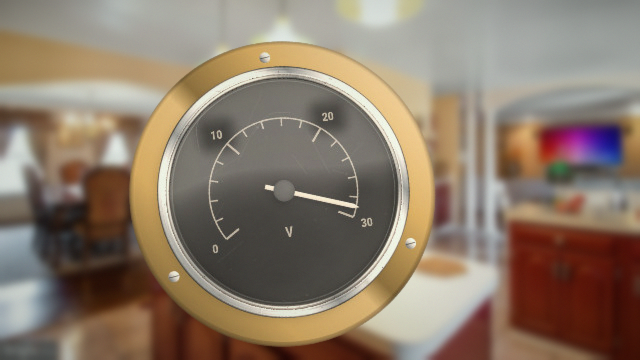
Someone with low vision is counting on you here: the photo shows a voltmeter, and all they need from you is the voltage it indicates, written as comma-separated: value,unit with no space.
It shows 29,V
